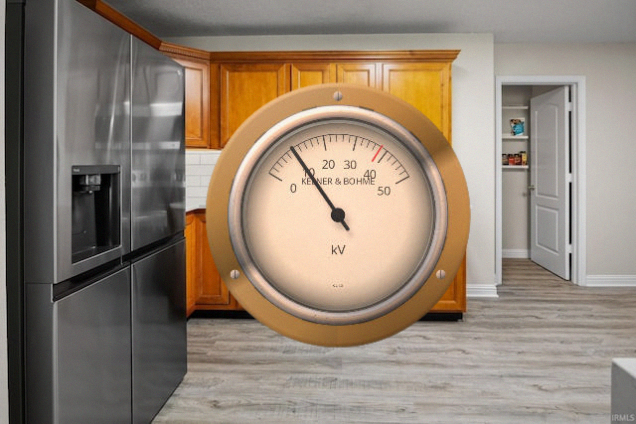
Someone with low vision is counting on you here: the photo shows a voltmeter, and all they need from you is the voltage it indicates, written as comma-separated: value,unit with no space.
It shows 10,kV
